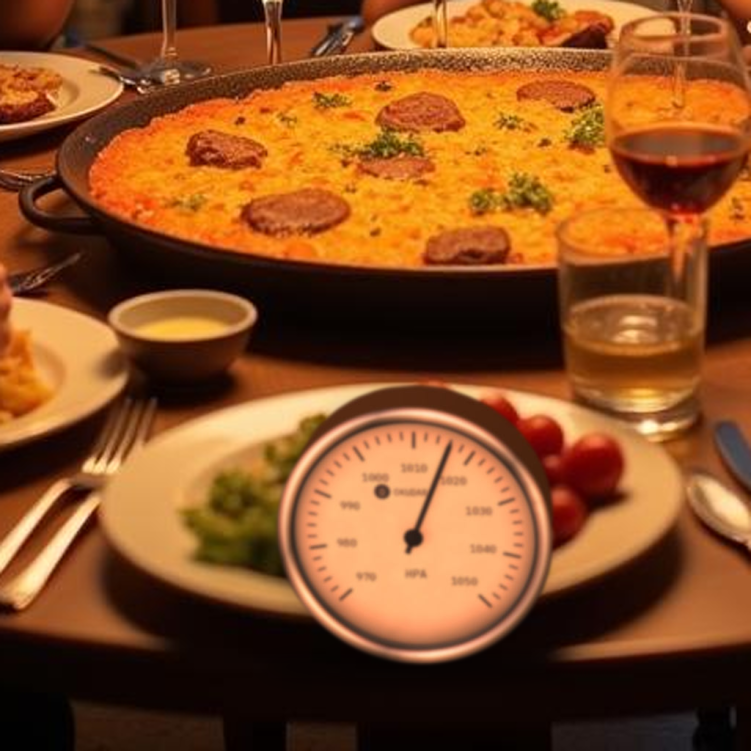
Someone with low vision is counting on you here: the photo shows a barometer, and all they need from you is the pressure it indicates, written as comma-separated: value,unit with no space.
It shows 1016,hPa
